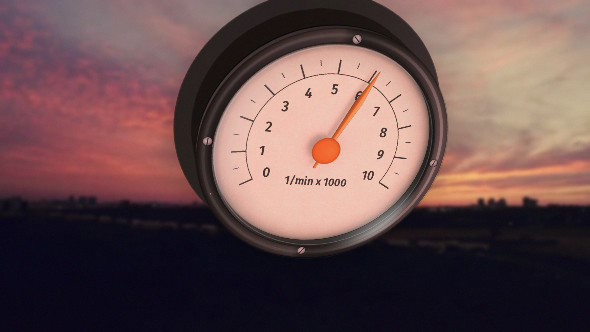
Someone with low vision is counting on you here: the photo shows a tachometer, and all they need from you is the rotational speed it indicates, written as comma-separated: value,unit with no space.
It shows 6000,rpm
